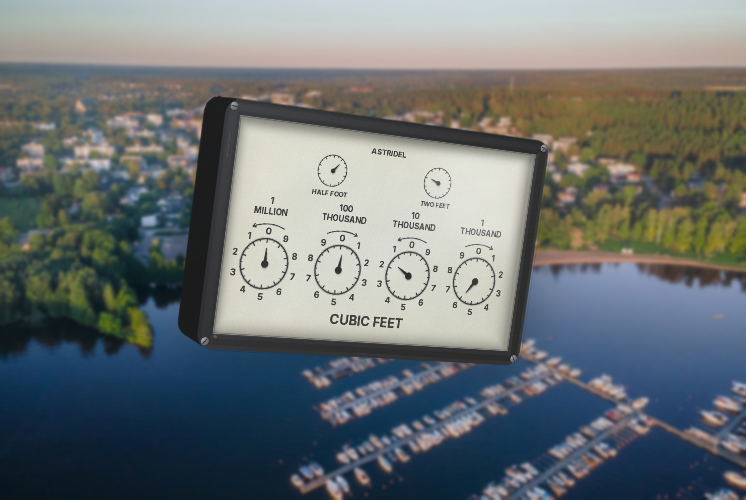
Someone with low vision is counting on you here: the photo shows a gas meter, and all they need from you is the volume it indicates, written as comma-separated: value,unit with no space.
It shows 1600,ft³
